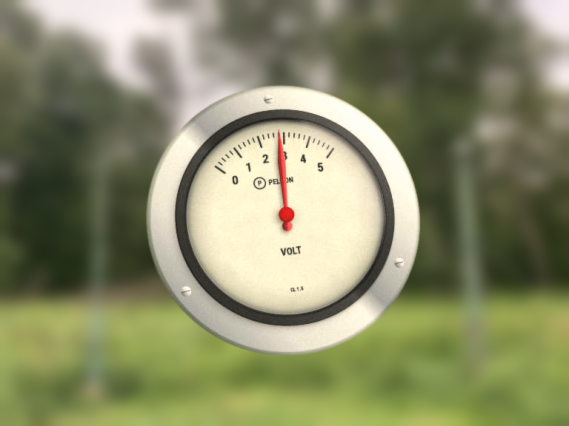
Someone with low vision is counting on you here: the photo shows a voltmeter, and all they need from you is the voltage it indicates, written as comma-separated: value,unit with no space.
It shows 2.8,V
